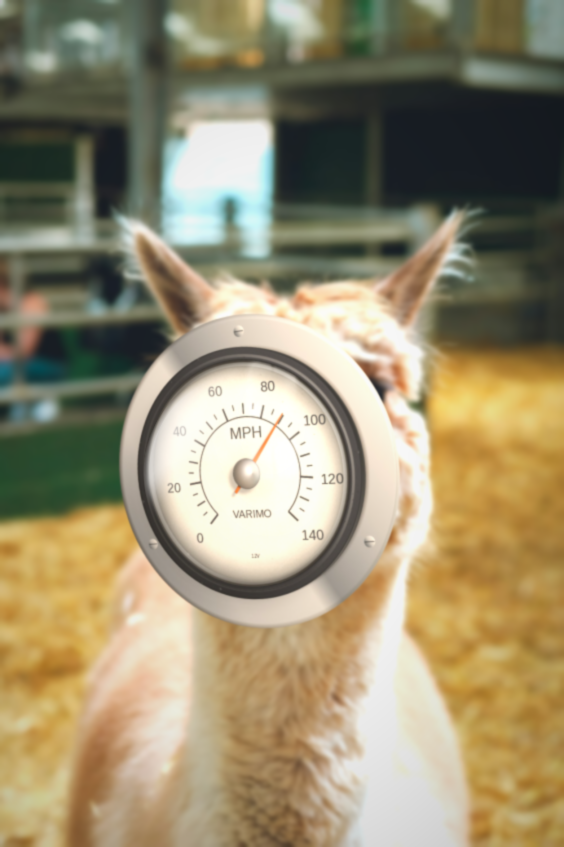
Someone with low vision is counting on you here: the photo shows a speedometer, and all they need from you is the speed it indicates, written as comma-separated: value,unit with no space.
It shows 90,mph
